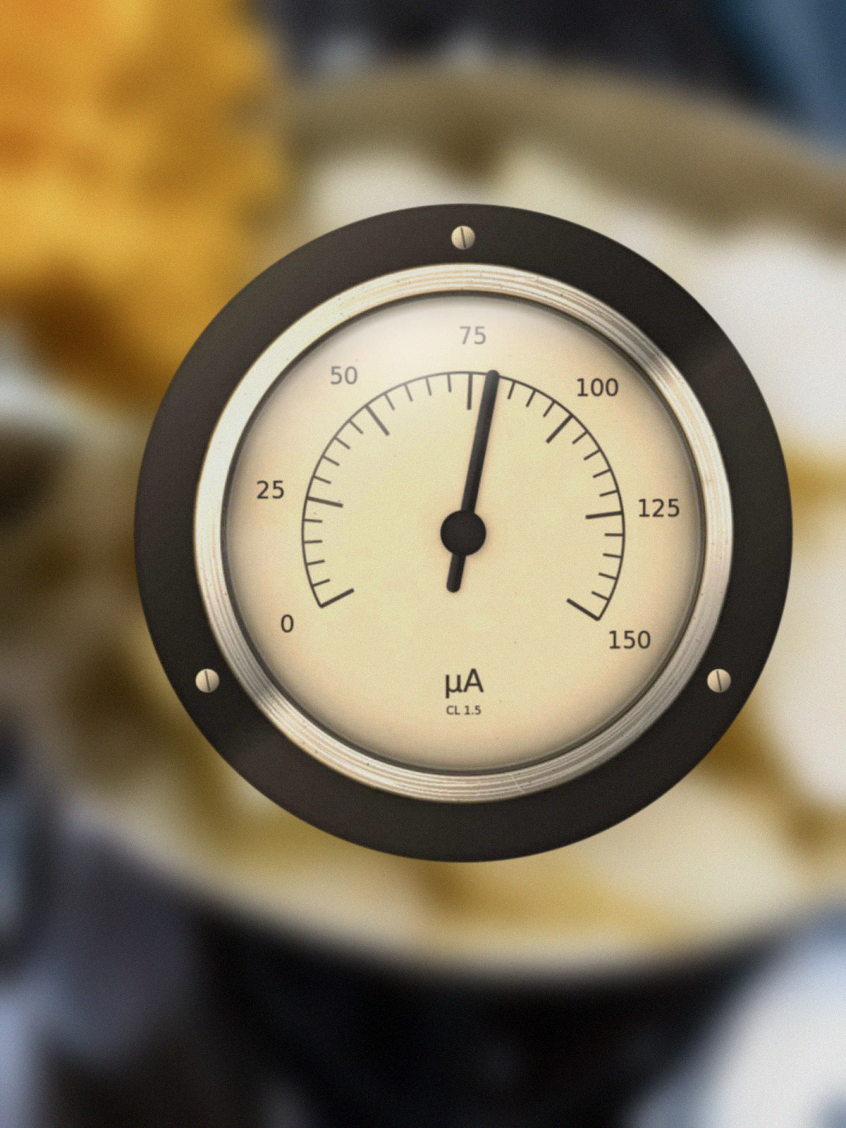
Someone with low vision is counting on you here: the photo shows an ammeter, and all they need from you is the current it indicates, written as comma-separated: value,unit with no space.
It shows 80,µA
